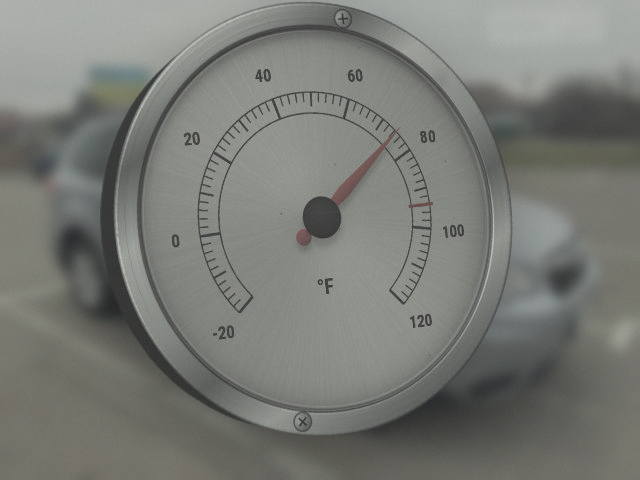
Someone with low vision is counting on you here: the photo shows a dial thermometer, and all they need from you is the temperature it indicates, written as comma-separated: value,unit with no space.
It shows 74,°F
